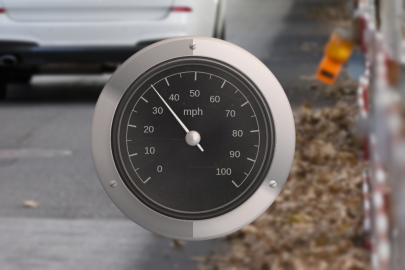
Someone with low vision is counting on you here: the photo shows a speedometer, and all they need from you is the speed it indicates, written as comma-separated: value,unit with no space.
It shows 35,mph
